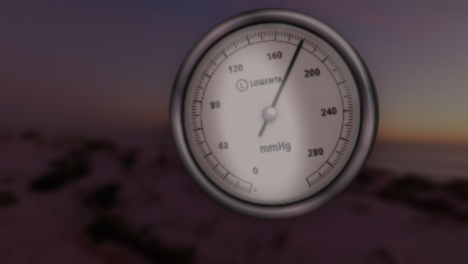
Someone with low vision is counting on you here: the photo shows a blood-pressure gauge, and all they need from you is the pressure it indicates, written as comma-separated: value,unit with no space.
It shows 180,mmHg
